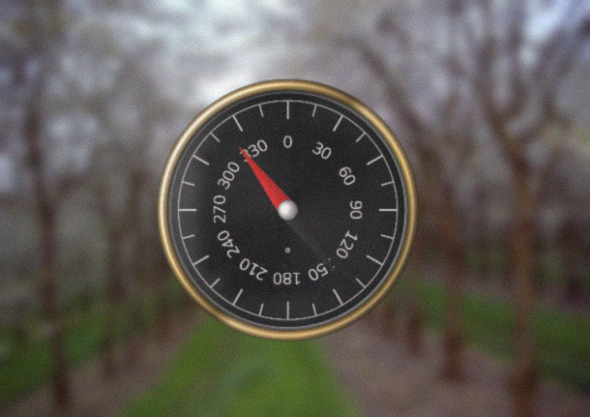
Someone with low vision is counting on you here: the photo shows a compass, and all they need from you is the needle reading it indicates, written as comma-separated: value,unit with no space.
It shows 322.5,°
